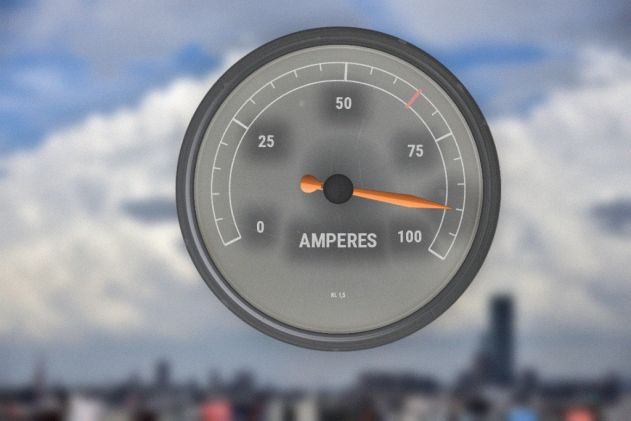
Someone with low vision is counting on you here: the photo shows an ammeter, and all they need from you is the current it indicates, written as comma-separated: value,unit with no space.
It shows 90,A
